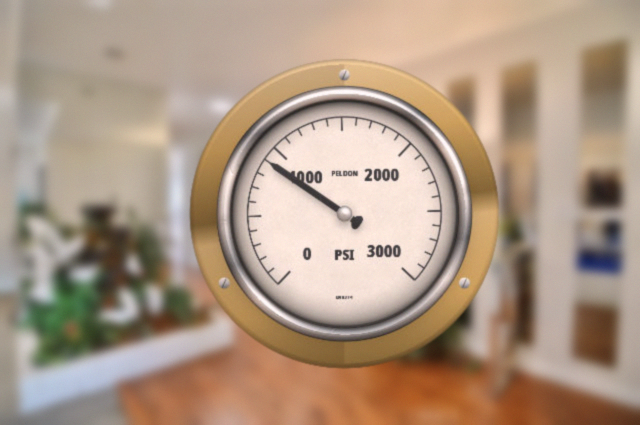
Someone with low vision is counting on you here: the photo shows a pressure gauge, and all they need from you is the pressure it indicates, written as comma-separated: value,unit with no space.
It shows 900,psi
